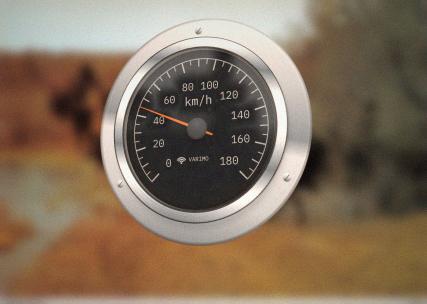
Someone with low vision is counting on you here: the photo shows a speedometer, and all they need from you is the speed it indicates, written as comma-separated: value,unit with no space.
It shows 45,km/h
